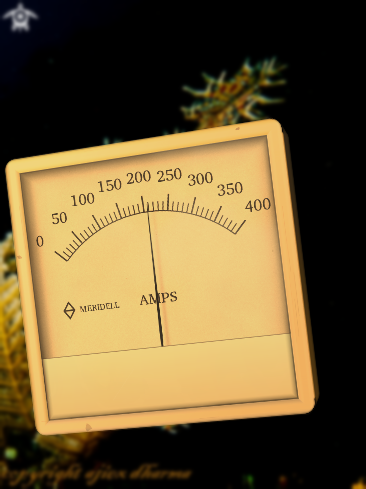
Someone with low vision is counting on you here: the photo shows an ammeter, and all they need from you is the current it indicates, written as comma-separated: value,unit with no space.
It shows 210,A
